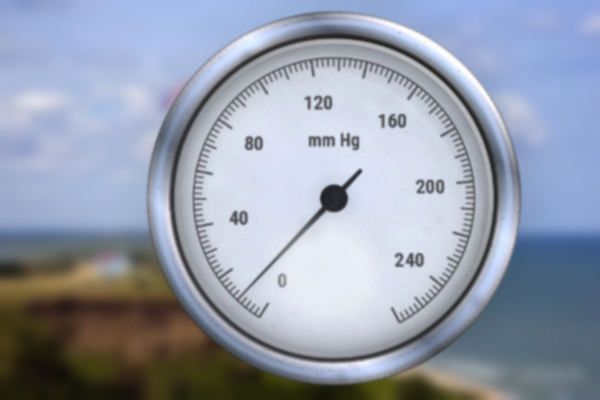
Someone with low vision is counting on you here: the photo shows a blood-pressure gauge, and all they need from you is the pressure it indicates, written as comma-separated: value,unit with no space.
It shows 10,mmHg
